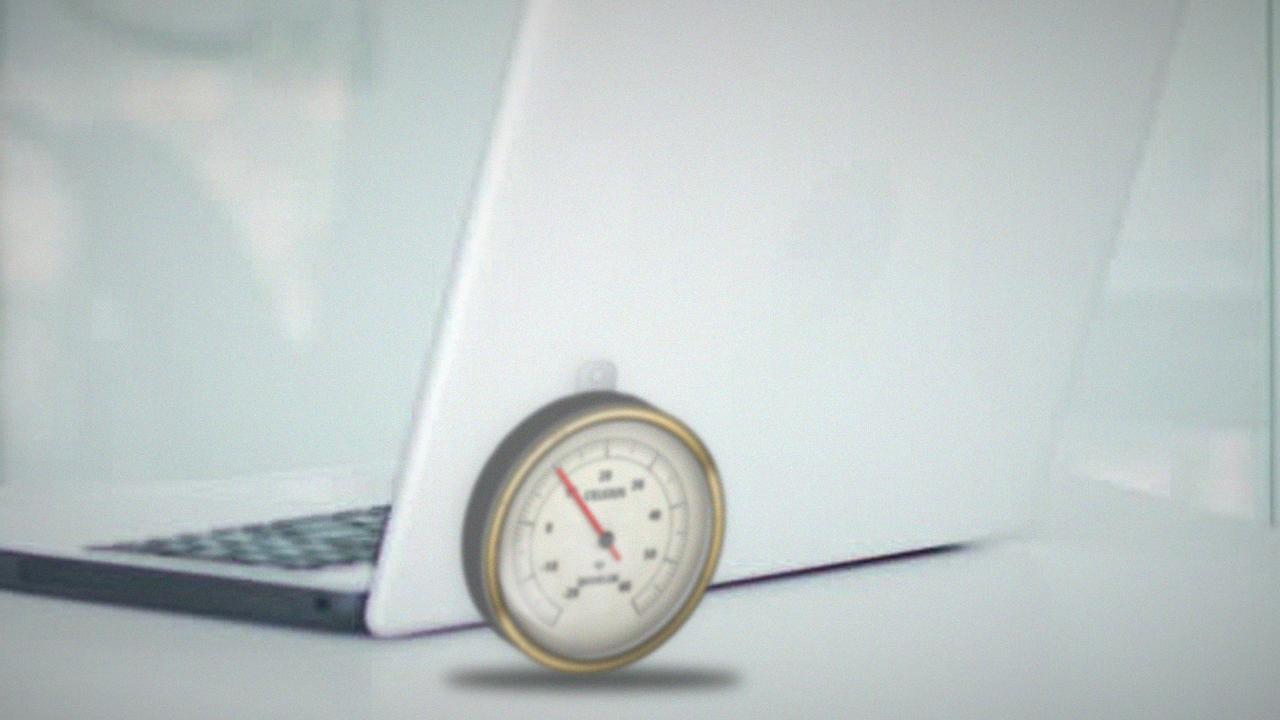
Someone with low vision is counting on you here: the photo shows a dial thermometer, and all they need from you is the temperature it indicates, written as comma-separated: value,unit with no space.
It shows 10,°C
